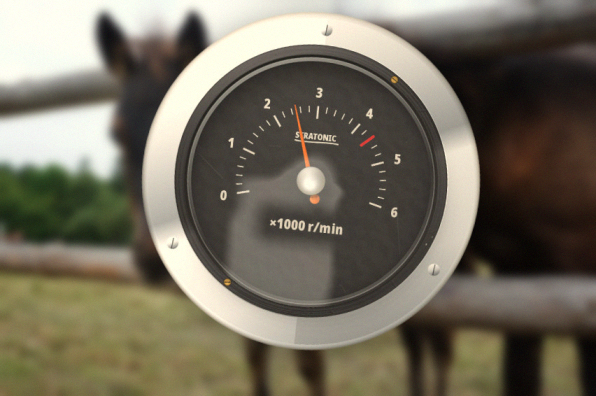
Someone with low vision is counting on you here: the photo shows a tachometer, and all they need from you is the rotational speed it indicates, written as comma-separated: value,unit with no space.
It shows 2500,rpm
